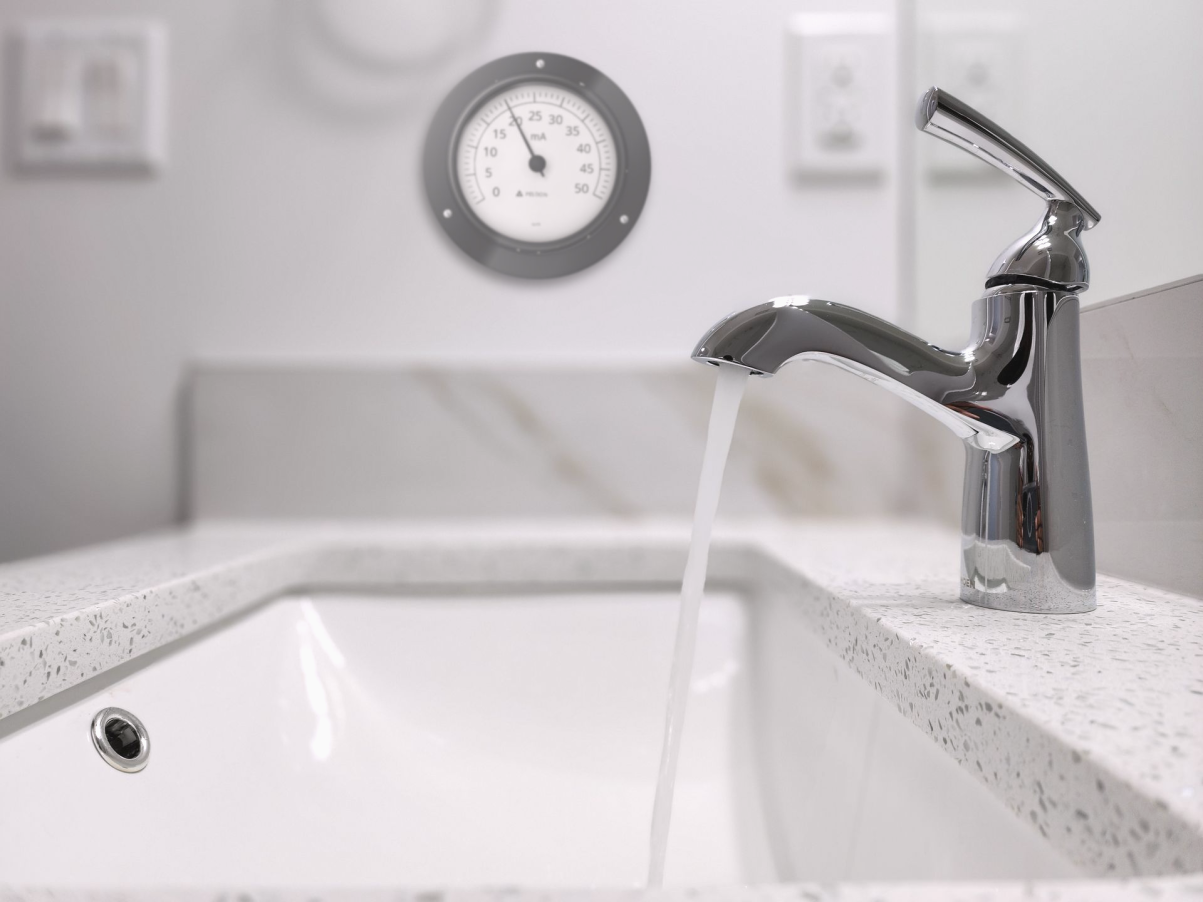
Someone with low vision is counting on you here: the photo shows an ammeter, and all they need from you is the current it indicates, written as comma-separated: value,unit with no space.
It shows 20,mA
